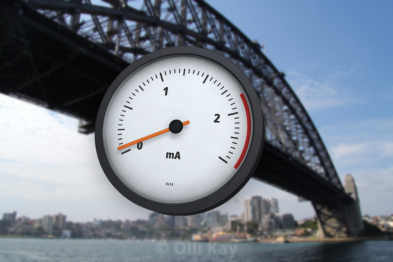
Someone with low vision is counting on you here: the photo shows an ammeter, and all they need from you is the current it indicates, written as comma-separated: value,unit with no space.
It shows 0.05,mA
